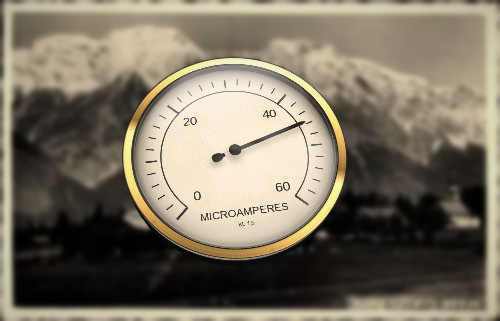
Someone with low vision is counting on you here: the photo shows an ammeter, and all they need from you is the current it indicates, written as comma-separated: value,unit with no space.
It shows 46,µA
